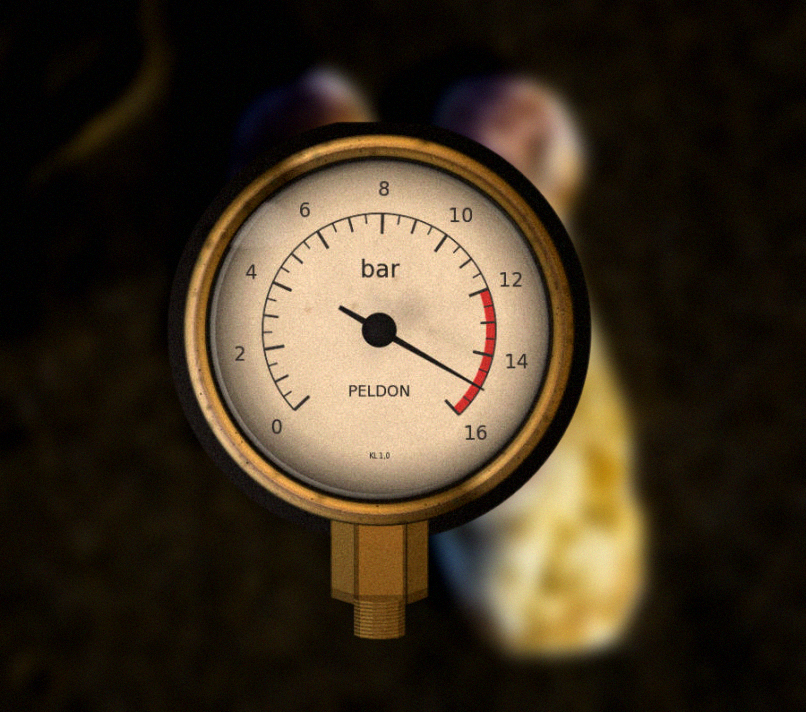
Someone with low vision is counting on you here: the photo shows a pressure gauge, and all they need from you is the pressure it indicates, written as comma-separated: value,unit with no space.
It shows 15,bar
